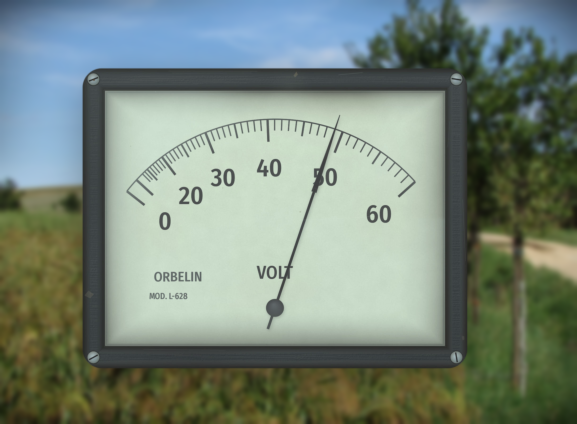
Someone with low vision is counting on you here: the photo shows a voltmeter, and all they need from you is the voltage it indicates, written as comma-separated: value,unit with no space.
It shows 49,V
